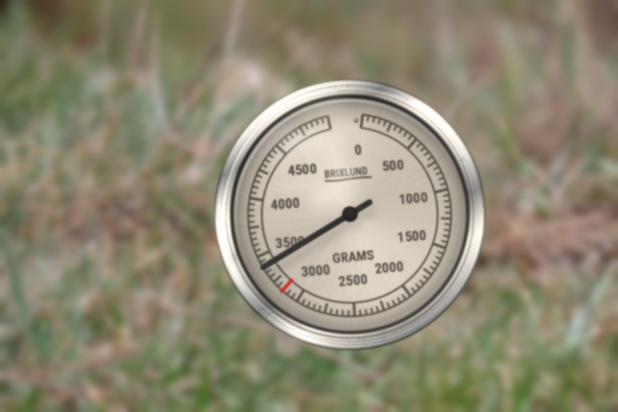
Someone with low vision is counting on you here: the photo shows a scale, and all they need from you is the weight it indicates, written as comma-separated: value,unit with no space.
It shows 3400,g
